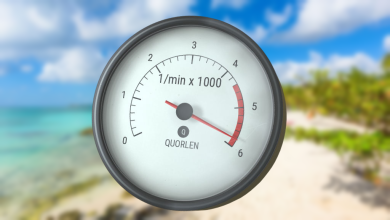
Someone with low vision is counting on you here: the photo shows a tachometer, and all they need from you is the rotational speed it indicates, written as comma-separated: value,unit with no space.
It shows 5800,rpm
